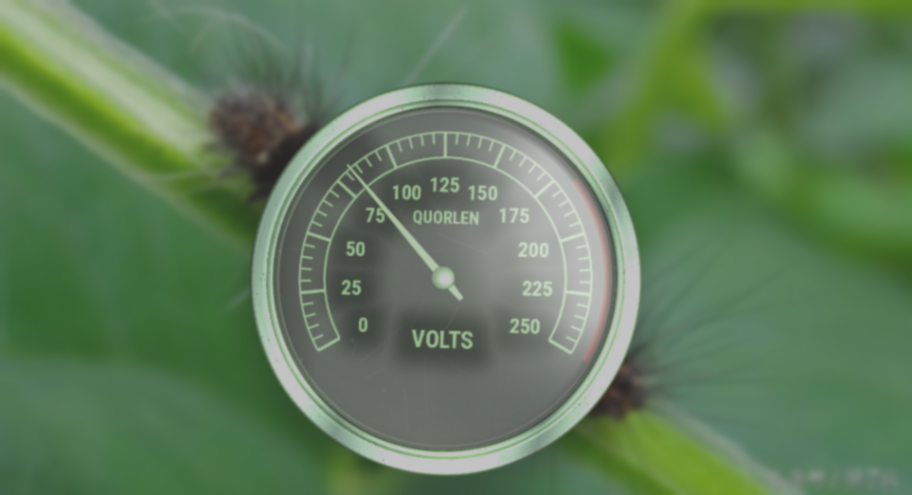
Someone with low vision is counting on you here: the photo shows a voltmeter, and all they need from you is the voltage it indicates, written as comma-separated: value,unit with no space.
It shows 82.5,V
